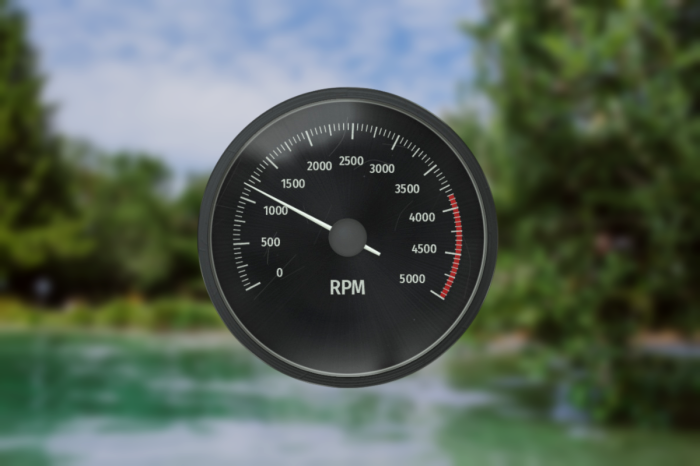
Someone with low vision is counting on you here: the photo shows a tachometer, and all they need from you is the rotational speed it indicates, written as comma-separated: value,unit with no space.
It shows 1150,rpm
